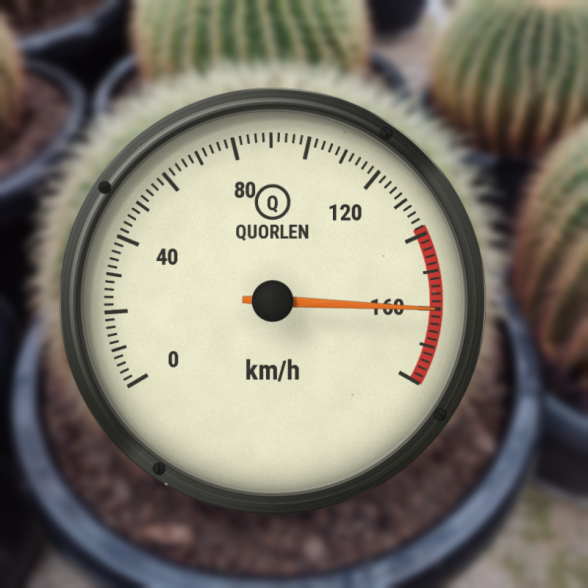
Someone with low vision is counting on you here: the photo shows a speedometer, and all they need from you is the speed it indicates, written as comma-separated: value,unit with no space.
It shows 160,km/h
